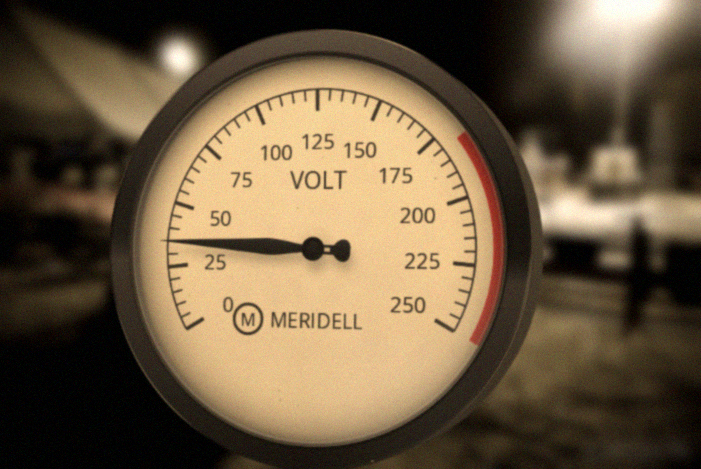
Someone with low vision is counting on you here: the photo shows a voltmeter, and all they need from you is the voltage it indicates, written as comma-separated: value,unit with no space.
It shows 35,V
